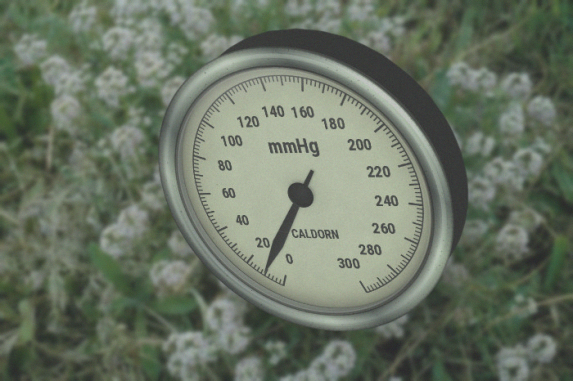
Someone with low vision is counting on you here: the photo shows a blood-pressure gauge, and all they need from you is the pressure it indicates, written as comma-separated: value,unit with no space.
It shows 10,mmHg
